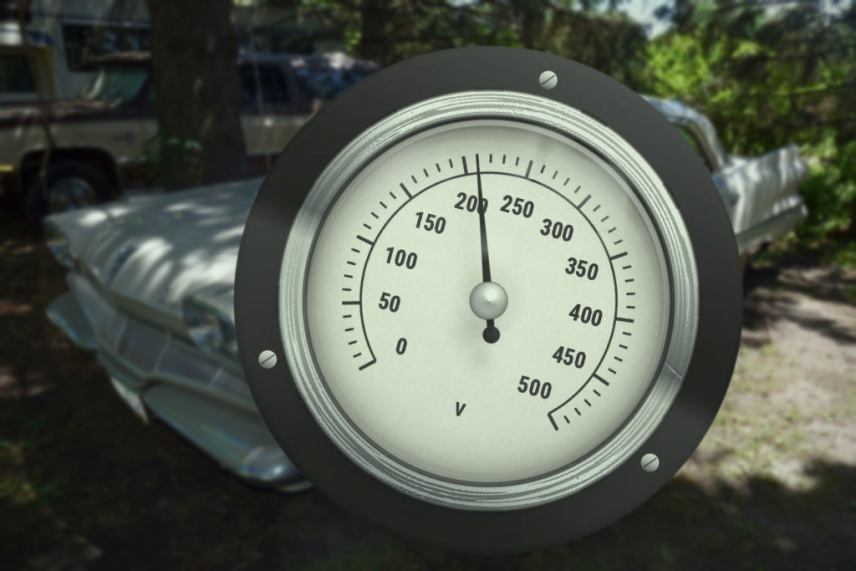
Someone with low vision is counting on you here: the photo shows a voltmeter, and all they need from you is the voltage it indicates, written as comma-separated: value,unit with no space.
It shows 210,V
